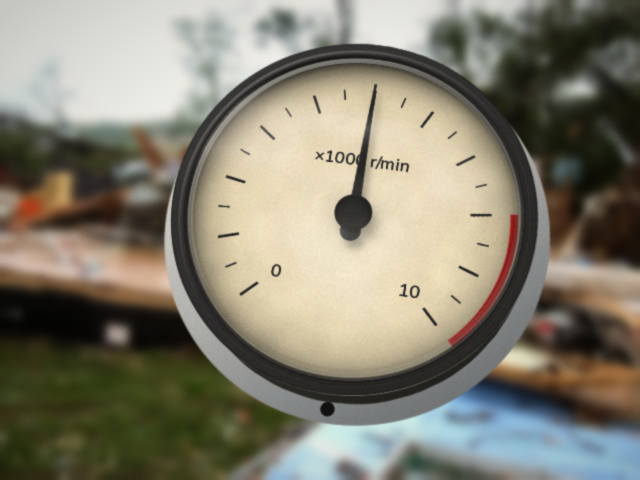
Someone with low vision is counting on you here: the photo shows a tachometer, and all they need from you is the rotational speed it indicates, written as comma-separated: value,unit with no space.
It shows 5000,rpm
